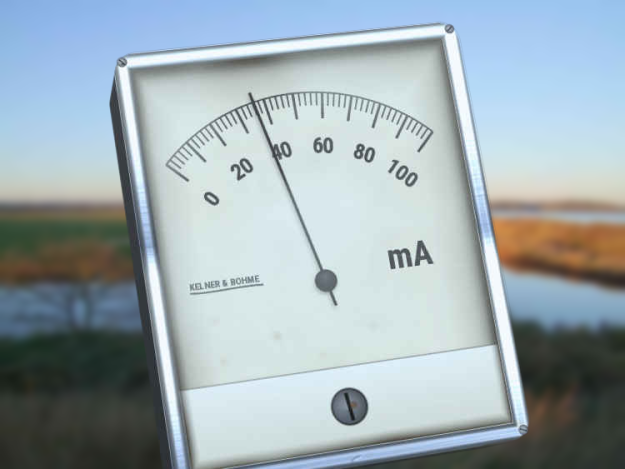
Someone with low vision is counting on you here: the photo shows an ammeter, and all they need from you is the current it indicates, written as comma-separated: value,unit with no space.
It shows 36,mA
